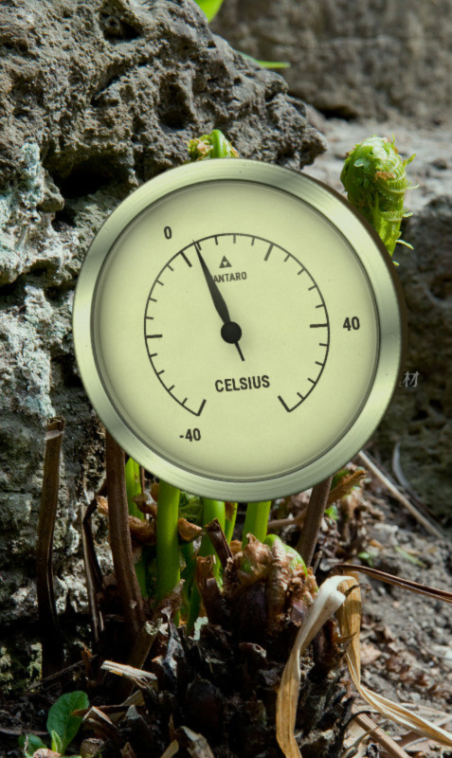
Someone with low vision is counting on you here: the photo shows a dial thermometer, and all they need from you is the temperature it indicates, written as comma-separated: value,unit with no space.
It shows 4,°C
